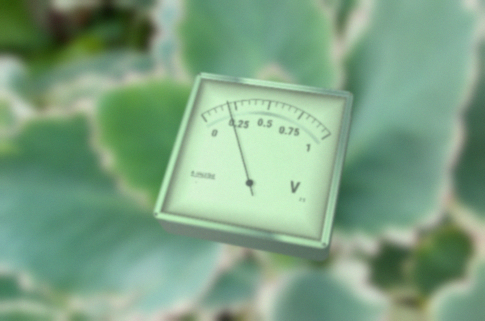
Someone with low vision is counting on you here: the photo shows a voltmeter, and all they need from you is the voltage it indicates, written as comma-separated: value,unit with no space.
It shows 0.2,V
